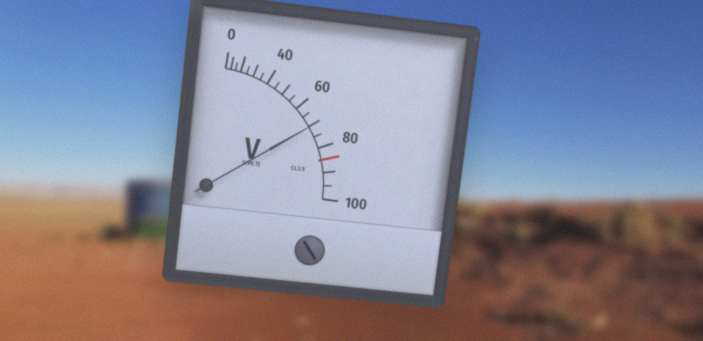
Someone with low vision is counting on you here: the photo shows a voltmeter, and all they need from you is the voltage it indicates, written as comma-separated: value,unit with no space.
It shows 70,V
